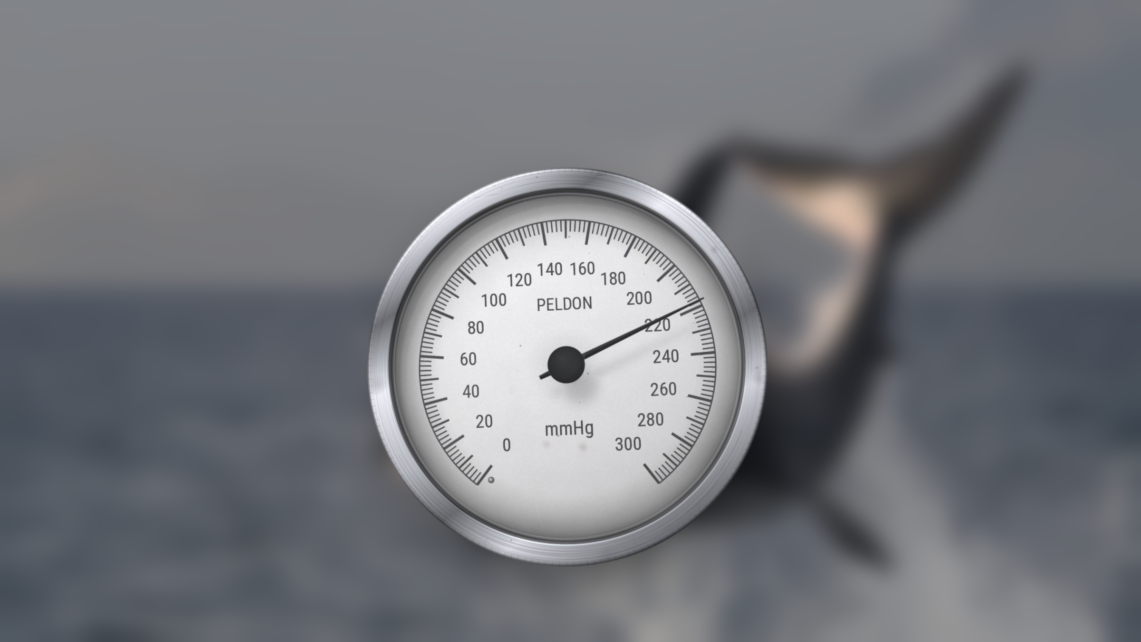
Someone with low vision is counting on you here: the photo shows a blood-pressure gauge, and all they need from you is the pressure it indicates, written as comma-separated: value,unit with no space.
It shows 218,mmHg
